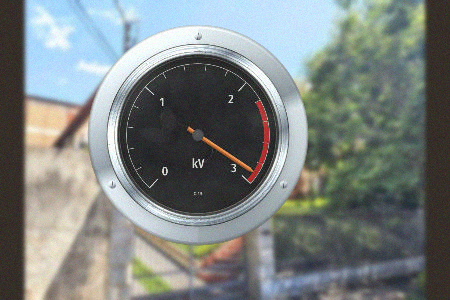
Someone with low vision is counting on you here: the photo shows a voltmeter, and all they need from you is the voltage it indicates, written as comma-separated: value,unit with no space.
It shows 2.9,kV
